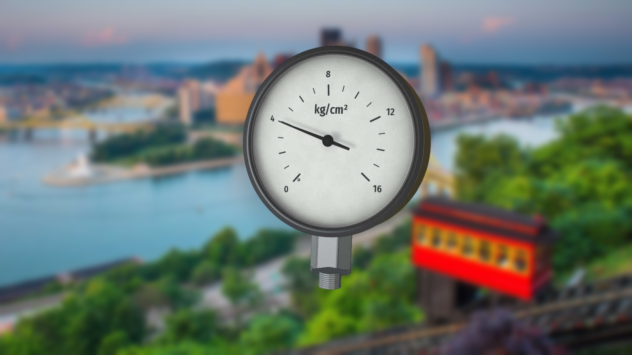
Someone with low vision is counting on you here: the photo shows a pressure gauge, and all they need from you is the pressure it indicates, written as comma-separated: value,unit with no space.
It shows 4,kg/cm²
